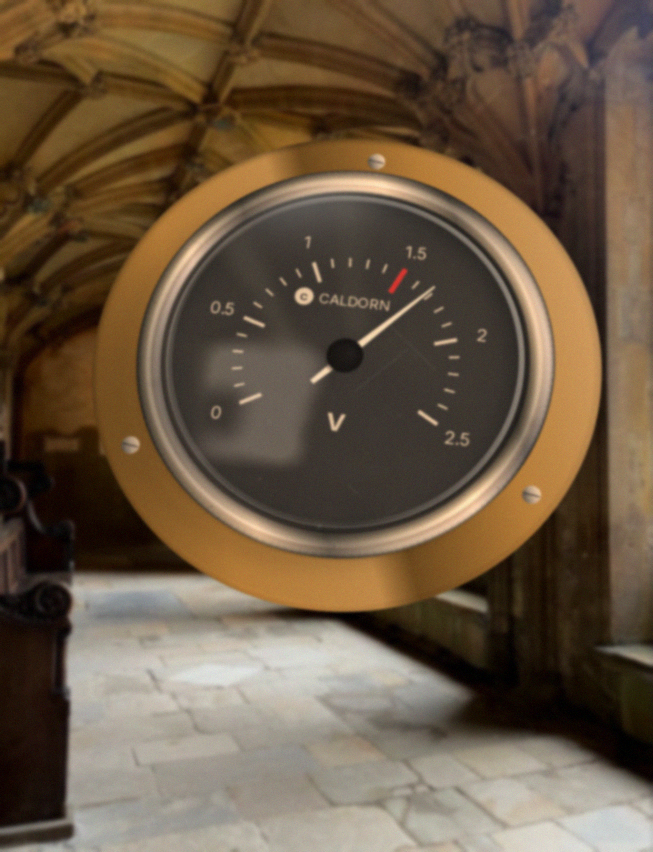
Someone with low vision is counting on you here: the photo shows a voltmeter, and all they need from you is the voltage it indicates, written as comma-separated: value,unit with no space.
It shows 1.7,V
